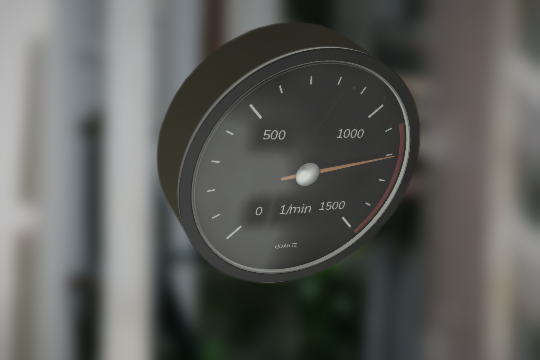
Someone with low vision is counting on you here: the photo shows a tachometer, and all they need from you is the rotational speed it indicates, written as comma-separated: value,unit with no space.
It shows 1200,rpm
